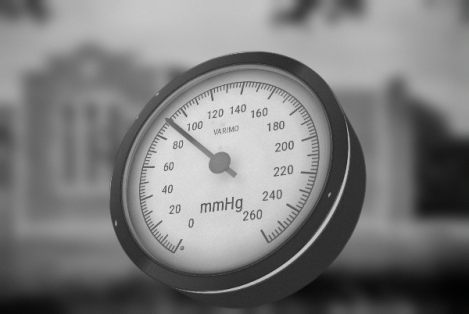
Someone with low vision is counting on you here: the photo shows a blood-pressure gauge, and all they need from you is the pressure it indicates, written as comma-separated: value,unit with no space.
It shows 90,mmHg
